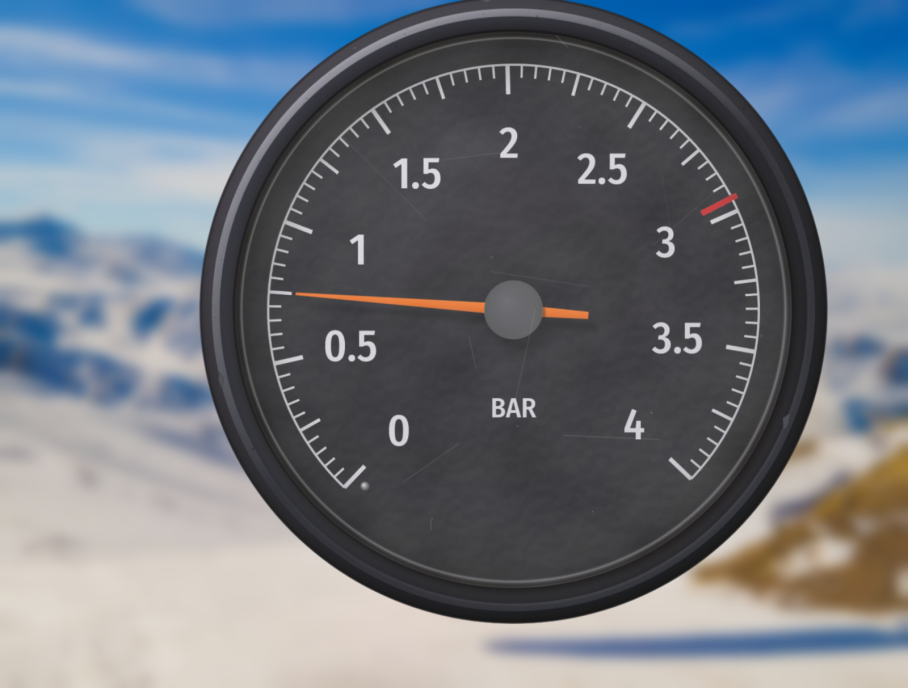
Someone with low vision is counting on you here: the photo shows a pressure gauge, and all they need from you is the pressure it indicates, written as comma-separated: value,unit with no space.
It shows 0.75,bar
